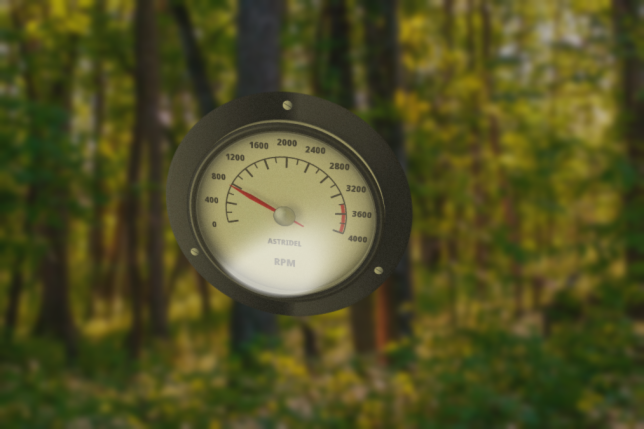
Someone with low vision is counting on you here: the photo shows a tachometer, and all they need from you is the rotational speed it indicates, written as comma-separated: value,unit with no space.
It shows 800,rpm
